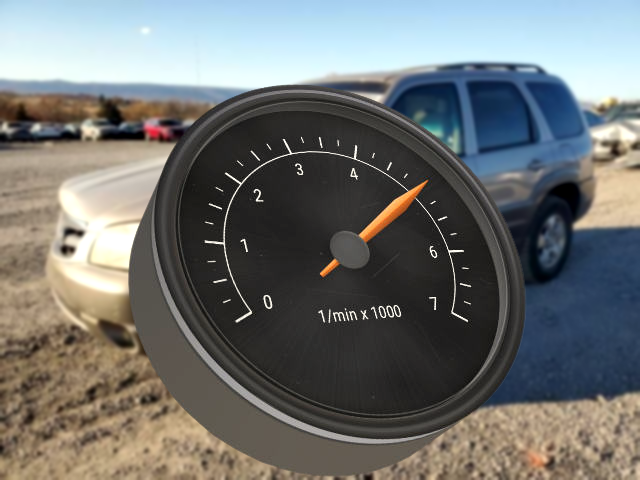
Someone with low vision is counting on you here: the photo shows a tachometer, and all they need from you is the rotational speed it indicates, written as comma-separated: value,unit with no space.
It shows 5000,rpm
